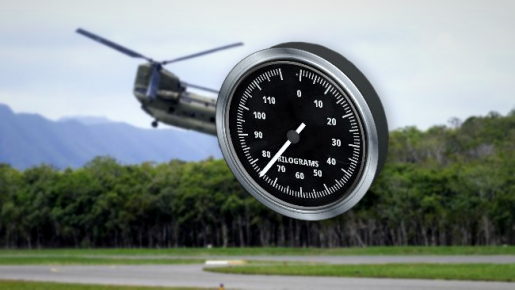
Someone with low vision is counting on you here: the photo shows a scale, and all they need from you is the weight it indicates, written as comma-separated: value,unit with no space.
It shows 75,kg
